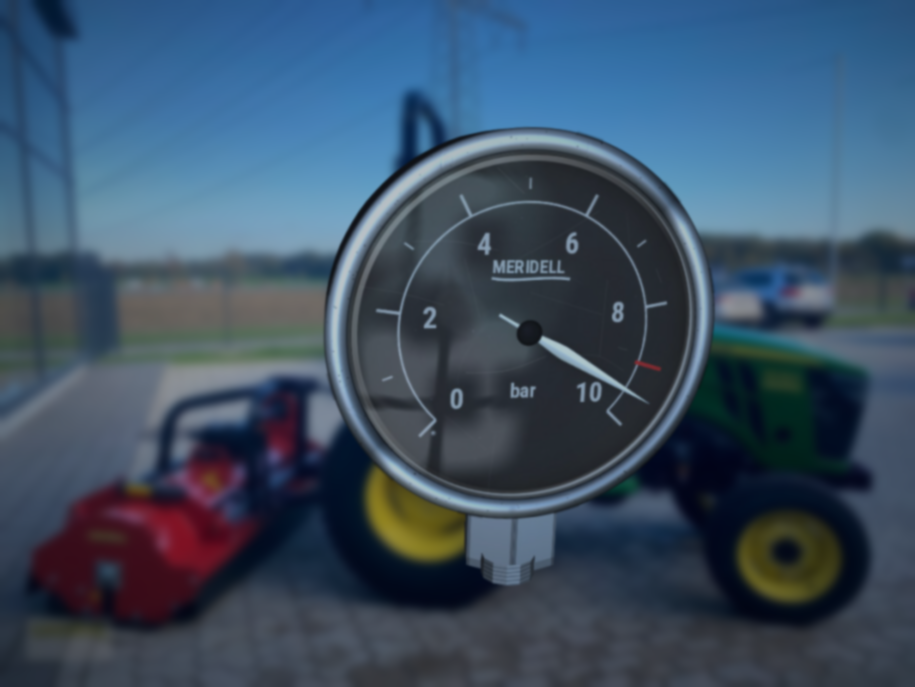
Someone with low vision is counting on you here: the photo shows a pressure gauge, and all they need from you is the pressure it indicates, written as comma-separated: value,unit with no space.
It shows 9.5,bar
